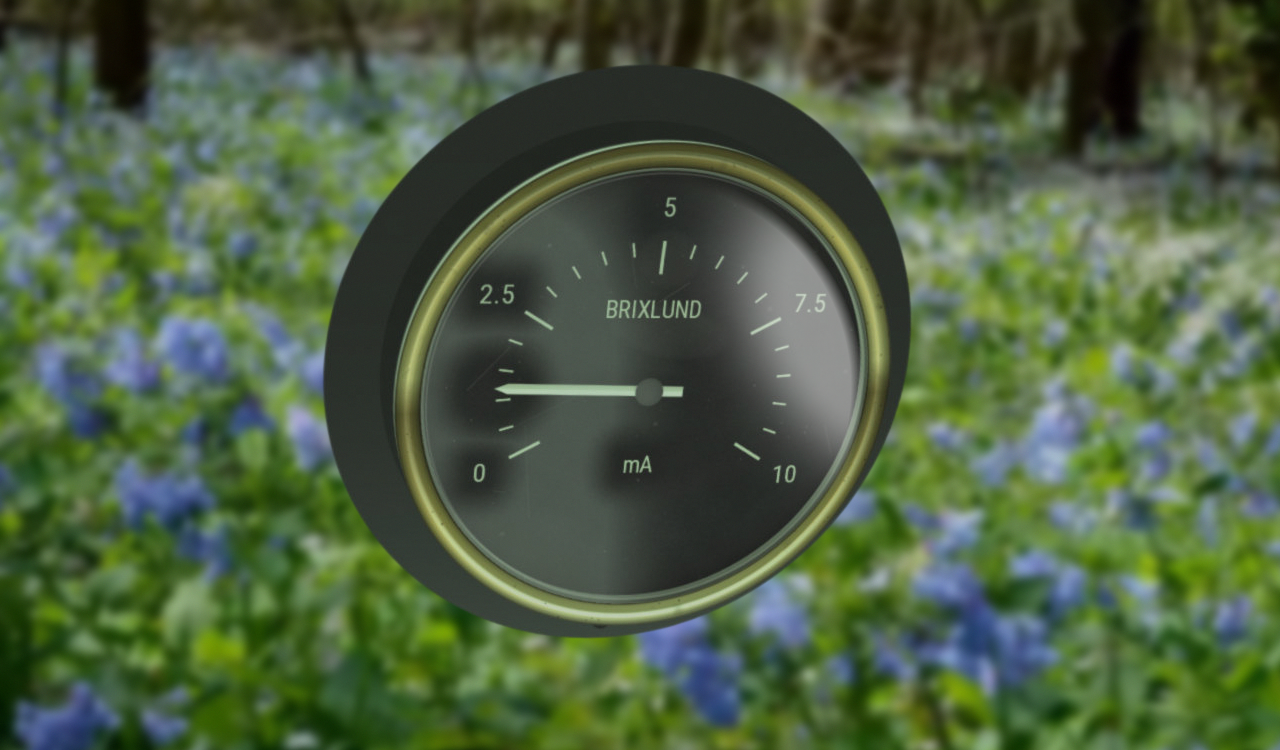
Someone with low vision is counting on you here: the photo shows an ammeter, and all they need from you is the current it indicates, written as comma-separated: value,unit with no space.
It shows 1.25,mA
